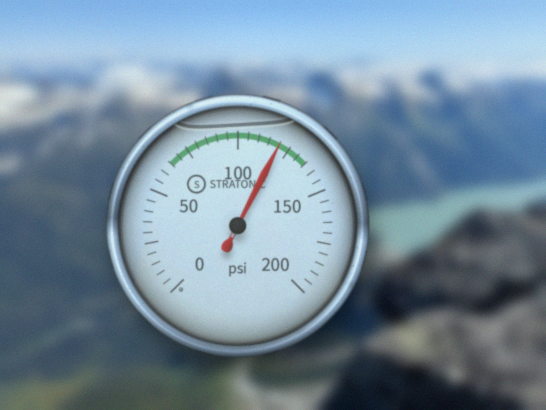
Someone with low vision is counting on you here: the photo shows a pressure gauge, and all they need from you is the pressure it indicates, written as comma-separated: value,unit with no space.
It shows 120,psi
